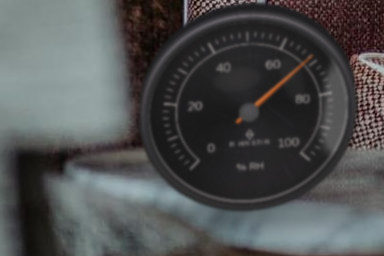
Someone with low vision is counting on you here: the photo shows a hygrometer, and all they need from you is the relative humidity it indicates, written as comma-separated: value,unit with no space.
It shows 68,%
